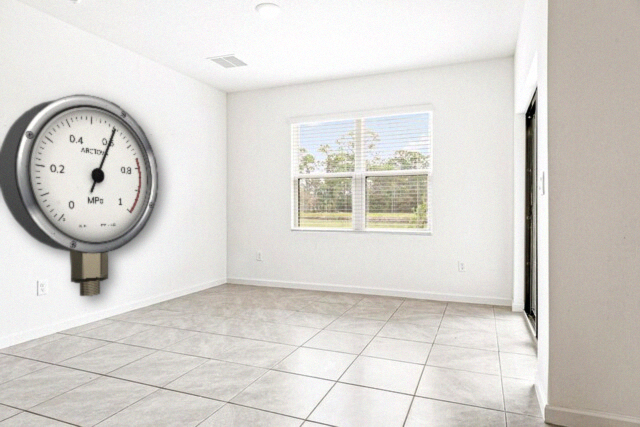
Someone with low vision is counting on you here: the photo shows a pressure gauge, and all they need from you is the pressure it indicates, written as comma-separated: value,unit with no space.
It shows 0.6,MPa
